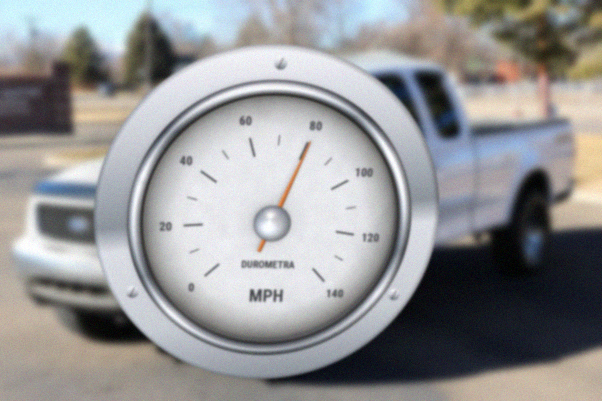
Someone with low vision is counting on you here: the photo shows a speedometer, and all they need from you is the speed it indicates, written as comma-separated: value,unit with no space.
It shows 80,mph
